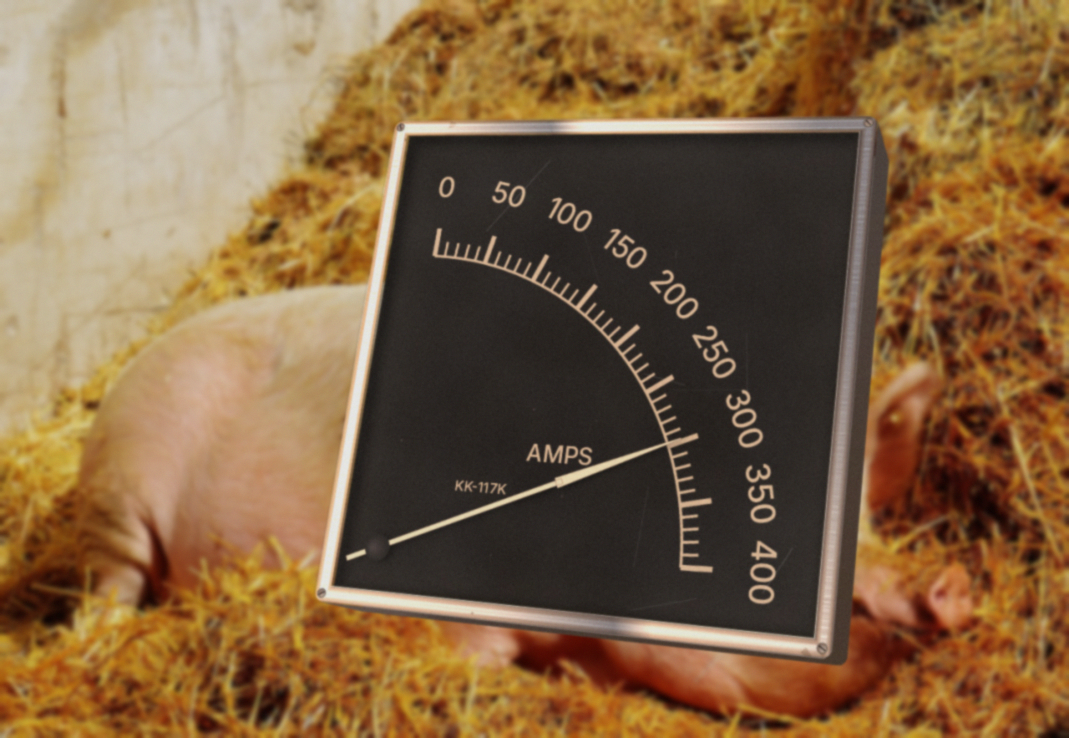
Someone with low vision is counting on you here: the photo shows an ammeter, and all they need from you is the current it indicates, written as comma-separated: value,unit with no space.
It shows 300,A
